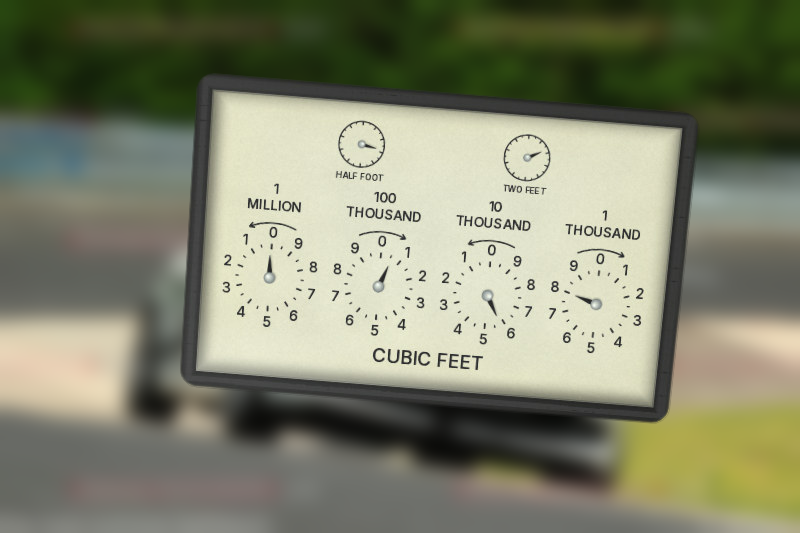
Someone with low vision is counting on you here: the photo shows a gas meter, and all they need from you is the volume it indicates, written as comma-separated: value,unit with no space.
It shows 5800,ft³
